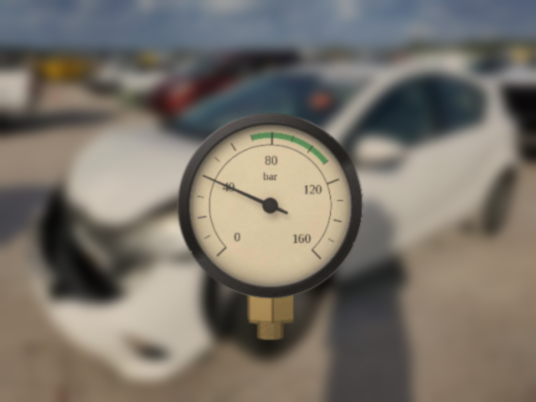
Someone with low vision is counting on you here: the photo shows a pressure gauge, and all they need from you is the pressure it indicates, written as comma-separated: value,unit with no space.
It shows 40,bar
